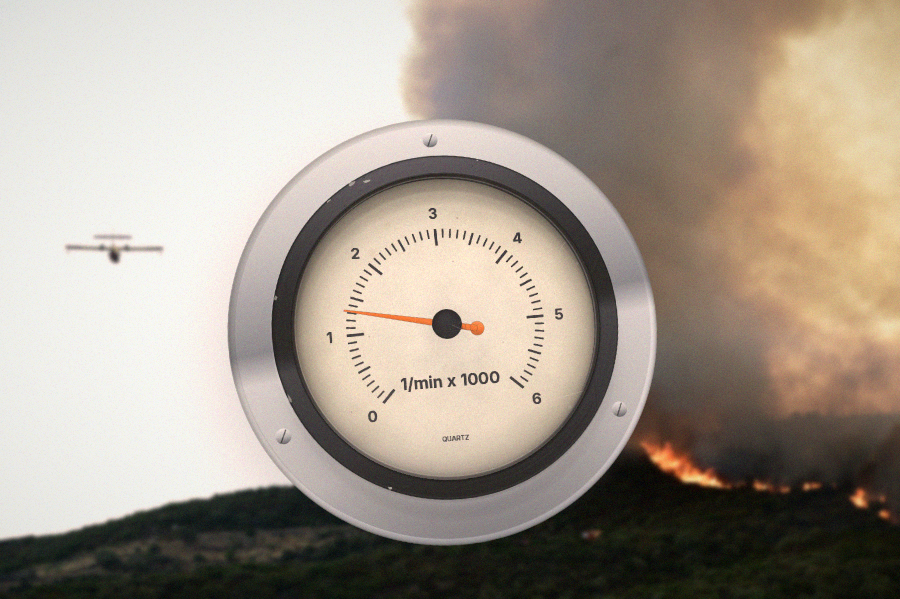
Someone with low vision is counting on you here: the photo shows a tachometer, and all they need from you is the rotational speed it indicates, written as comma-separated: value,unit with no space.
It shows 1300,rpm
